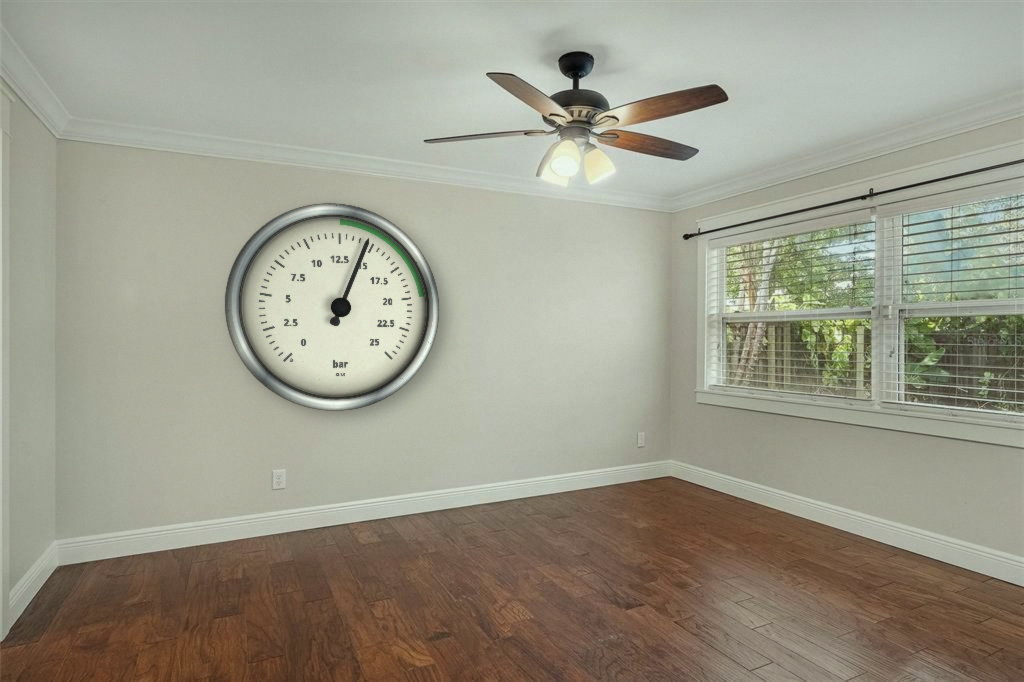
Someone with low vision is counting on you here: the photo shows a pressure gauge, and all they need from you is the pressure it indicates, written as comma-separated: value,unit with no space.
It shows 14.5,bar
